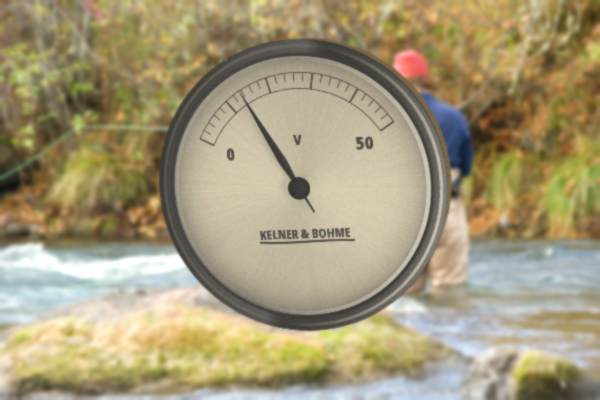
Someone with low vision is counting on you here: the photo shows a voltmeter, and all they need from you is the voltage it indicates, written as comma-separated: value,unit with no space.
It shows 14,V
